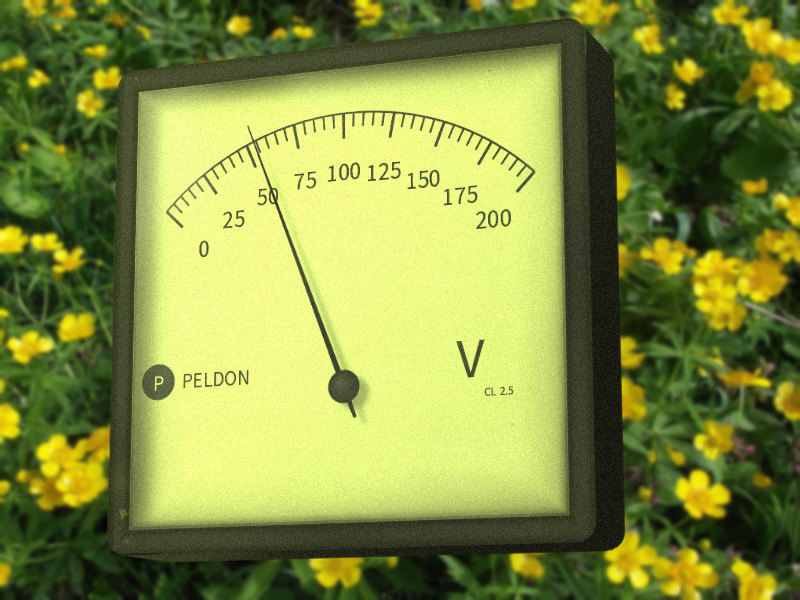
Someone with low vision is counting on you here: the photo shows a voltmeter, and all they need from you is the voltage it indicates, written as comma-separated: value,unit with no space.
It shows 55,V
